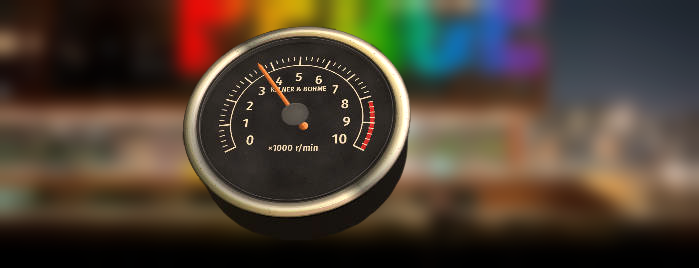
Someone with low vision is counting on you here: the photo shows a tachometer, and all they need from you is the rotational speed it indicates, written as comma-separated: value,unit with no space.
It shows 3600,rpm
